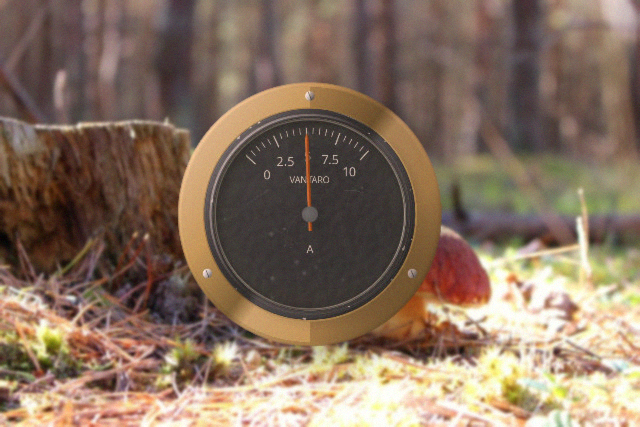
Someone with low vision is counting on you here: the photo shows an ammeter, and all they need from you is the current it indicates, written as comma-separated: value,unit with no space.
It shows 5,A
